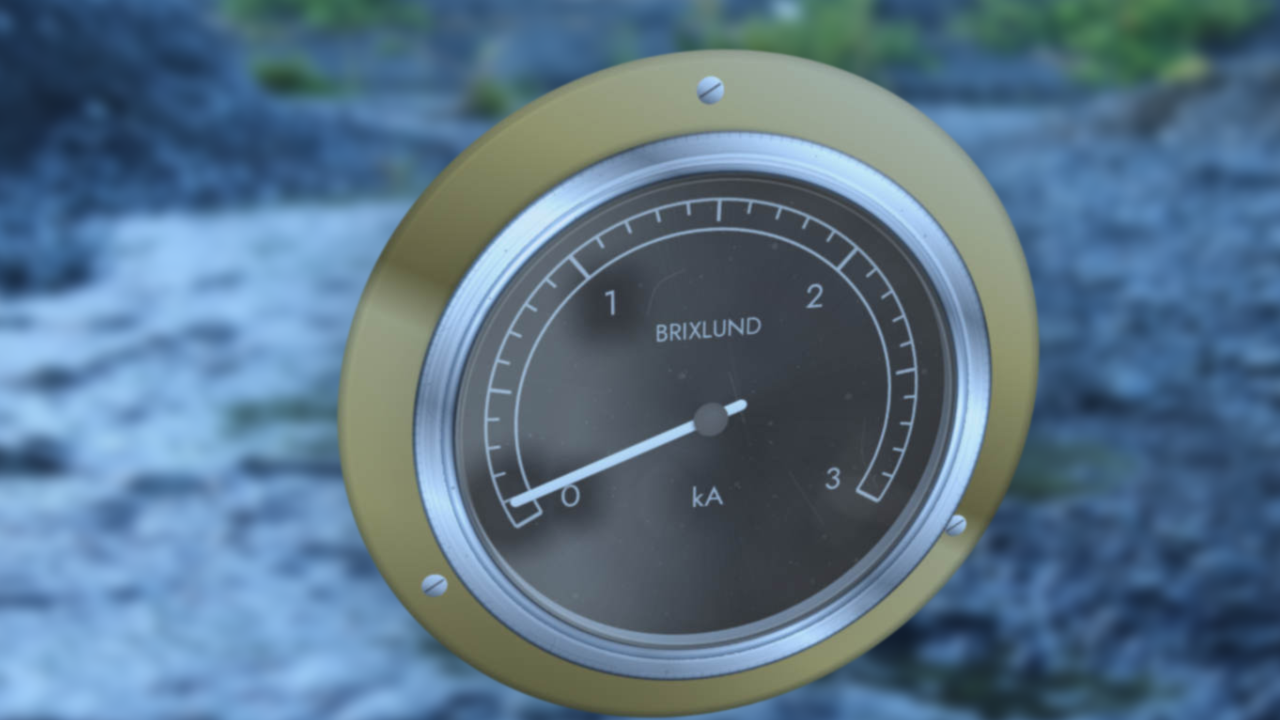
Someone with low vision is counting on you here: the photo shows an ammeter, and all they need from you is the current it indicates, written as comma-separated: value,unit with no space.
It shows 0.1,kA
